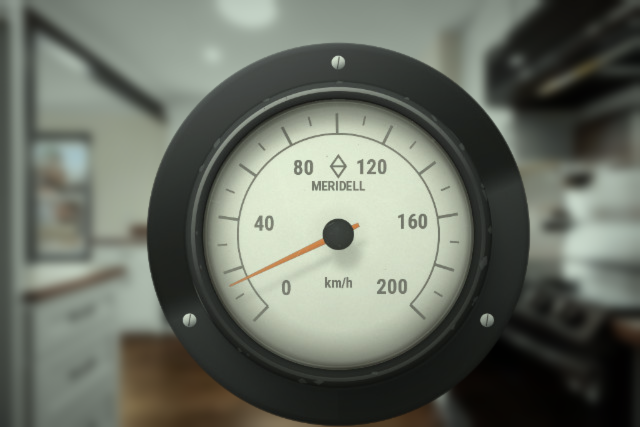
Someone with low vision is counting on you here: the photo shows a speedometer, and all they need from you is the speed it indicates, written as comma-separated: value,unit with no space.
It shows 15,km/h
